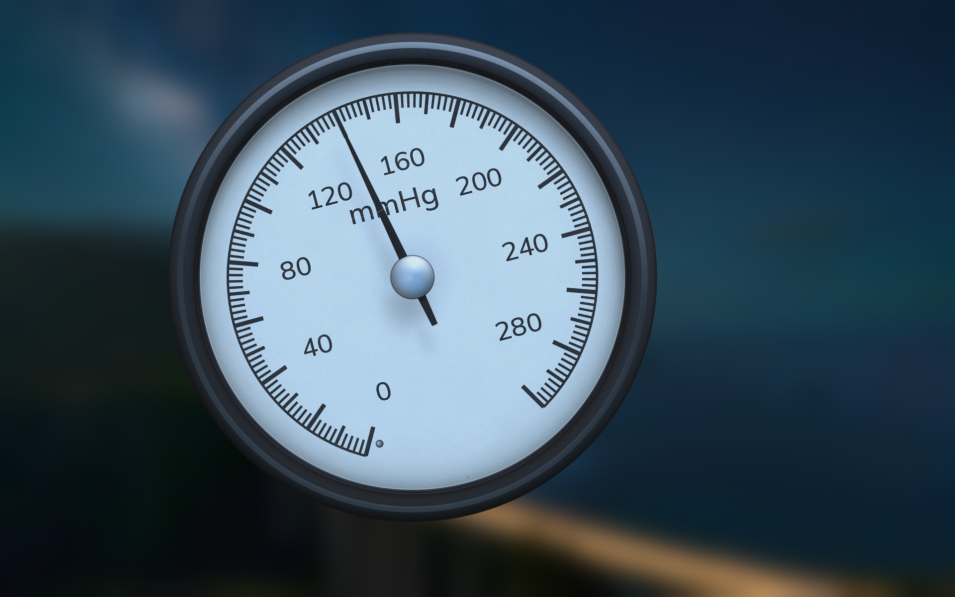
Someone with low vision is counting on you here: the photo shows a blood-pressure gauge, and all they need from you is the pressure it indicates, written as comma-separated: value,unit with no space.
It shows 140,mmHg
